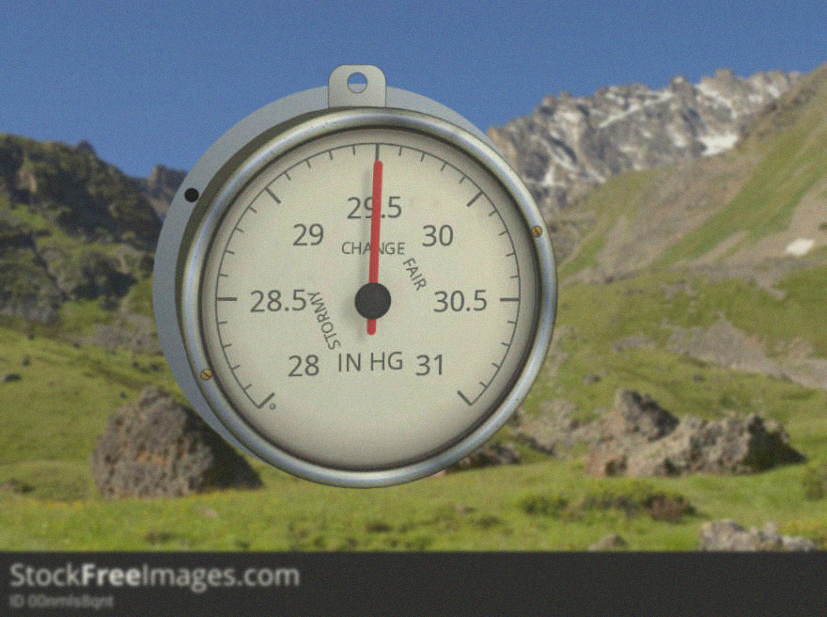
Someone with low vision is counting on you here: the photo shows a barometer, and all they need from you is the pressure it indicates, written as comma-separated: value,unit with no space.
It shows 29.5,inHg
